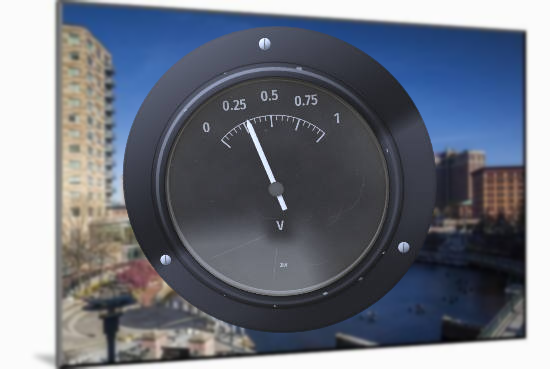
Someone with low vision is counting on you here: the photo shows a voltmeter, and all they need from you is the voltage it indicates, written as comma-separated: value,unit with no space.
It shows 0.3,V
